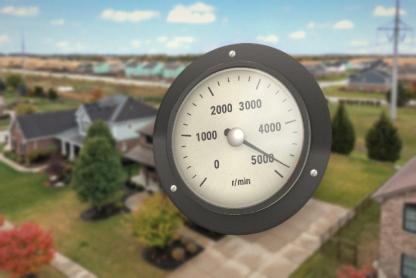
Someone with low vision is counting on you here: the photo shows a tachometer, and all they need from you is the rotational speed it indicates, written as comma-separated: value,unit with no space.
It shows 4800,rpm
